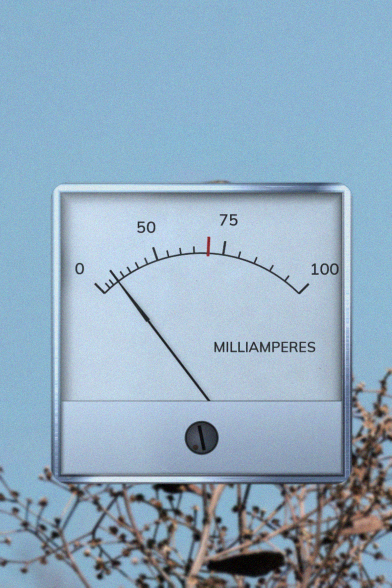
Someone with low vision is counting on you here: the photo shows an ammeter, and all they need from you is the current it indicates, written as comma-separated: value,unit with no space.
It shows 25,mA
